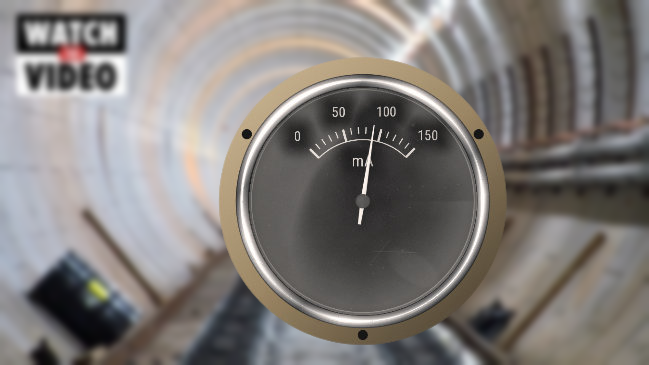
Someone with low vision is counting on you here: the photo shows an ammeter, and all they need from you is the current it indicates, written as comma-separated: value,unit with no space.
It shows 90,mA
